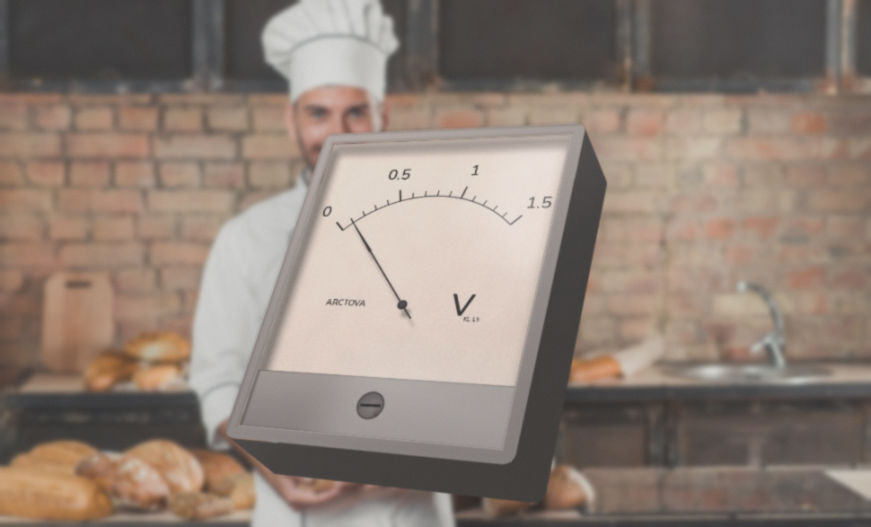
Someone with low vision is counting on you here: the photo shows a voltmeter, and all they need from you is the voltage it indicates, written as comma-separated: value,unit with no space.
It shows 0.1,V
